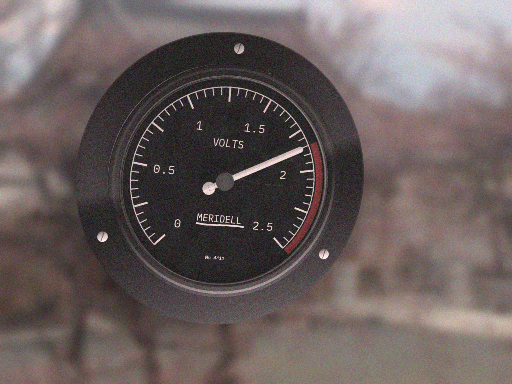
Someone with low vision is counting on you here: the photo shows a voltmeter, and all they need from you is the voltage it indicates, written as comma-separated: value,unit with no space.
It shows 1.85,V
